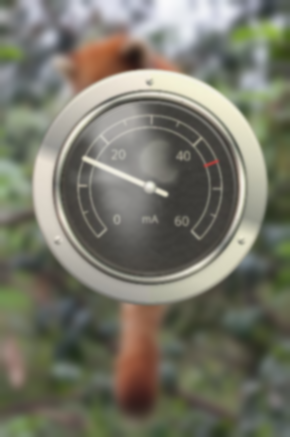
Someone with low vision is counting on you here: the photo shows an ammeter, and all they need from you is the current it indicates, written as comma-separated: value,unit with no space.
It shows 15,mA
